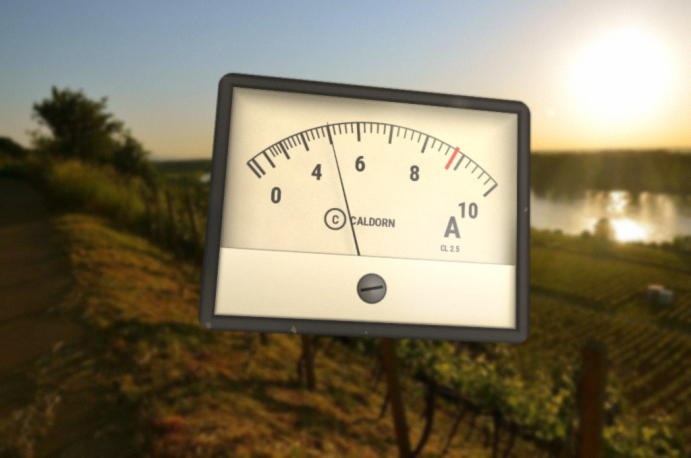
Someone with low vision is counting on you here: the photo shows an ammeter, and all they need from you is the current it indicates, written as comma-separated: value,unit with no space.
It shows 5,A
